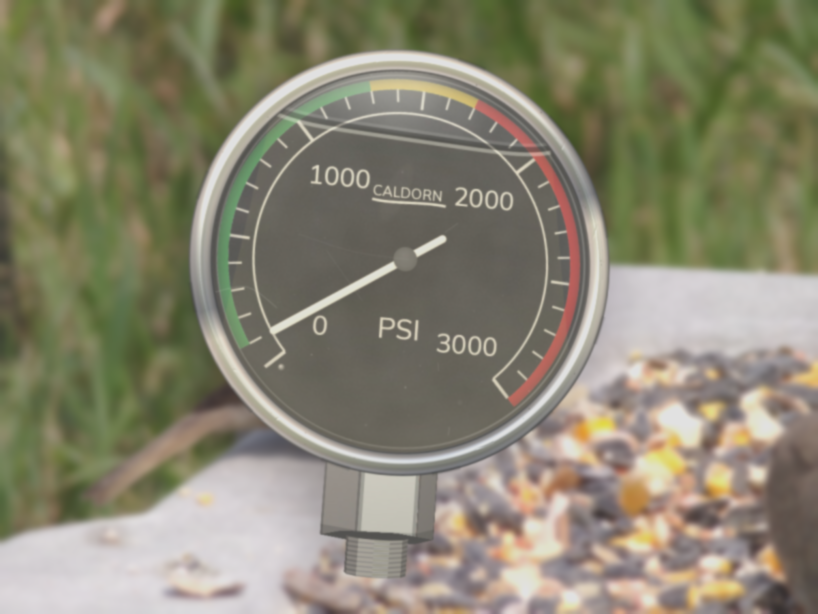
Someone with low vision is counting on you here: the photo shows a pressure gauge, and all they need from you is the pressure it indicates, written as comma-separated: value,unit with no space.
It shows 100,psi
